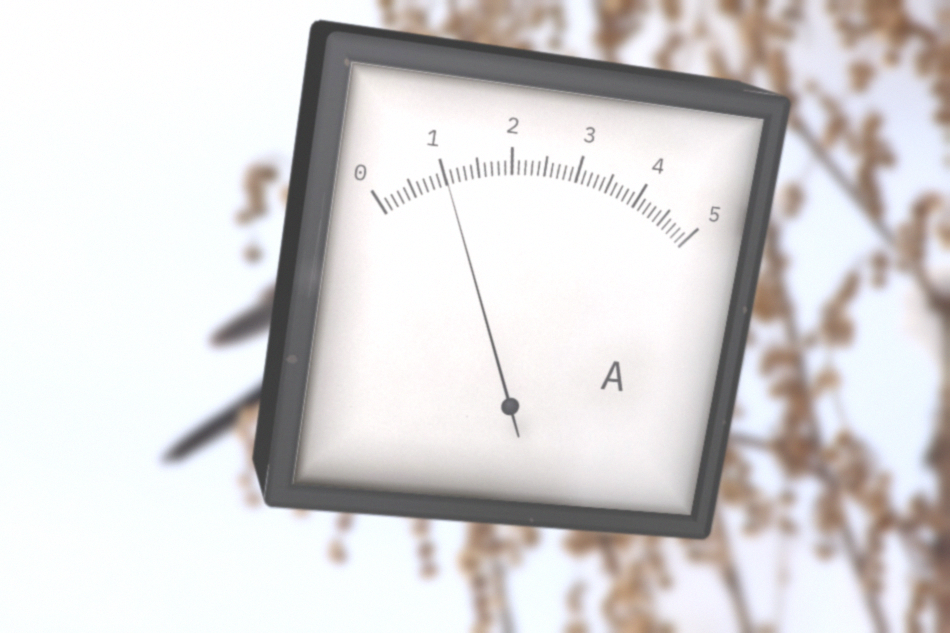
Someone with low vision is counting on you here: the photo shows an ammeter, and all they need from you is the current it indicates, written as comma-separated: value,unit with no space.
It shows 1,A
